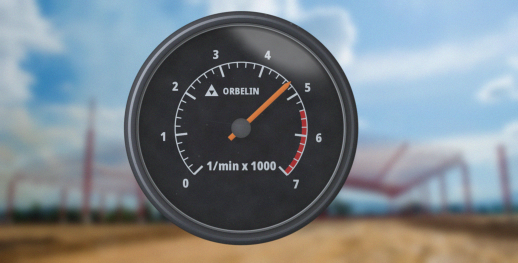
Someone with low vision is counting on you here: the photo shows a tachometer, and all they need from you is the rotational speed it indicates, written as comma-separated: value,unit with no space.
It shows 4700,rpm
